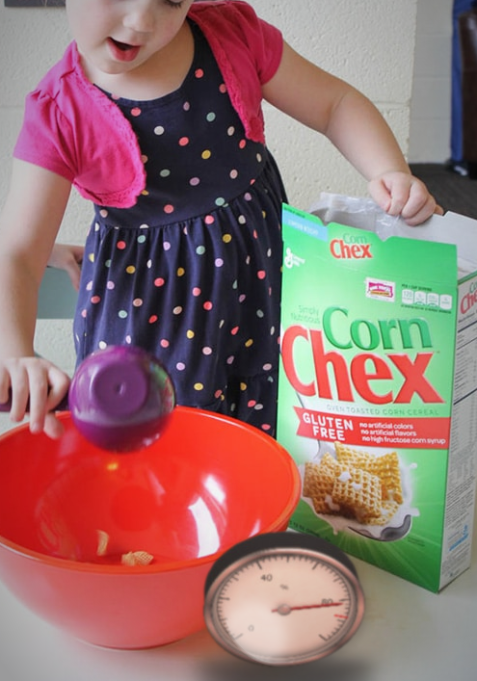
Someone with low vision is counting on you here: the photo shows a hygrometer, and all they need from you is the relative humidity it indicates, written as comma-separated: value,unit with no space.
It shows 80,%
